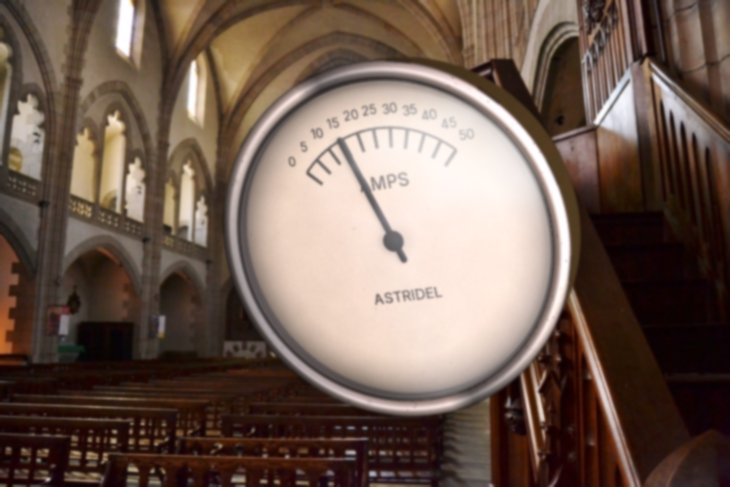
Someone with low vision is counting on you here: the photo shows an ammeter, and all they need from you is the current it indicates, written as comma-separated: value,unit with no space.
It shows 15,A
